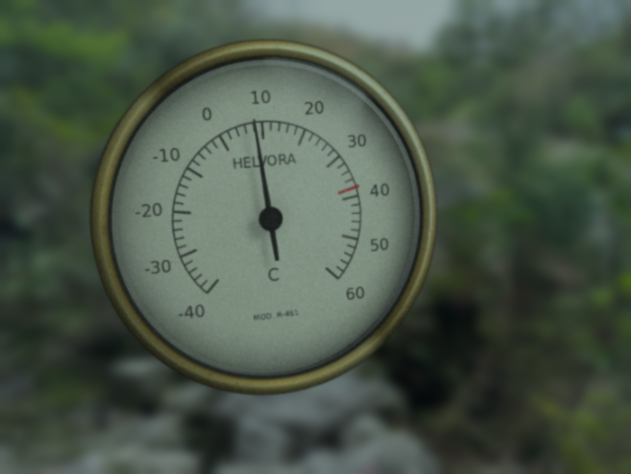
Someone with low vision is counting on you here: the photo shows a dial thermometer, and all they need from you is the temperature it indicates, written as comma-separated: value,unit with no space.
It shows 8,°C
